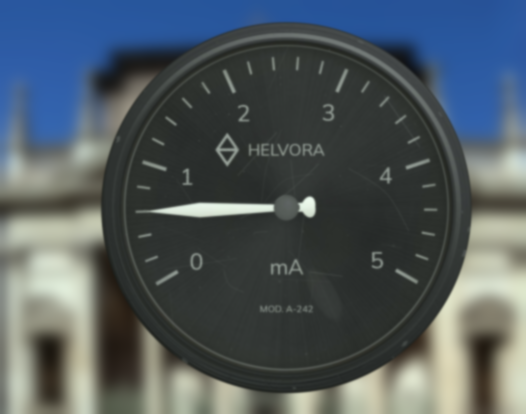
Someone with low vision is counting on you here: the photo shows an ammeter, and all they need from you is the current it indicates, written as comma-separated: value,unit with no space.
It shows 0.6,mA
